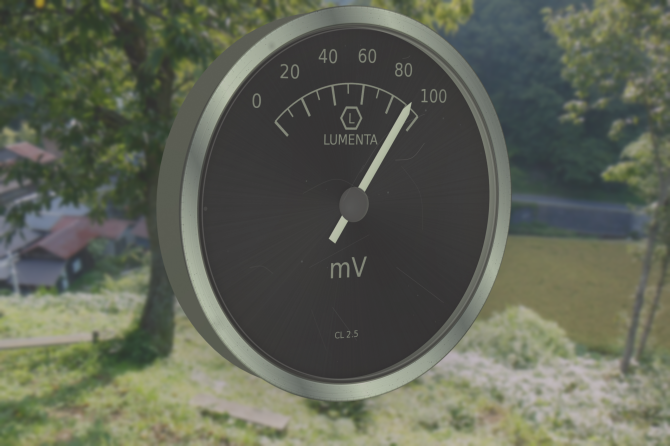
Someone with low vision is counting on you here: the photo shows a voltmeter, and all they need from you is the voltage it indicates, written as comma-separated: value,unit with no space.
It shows 90,mV
